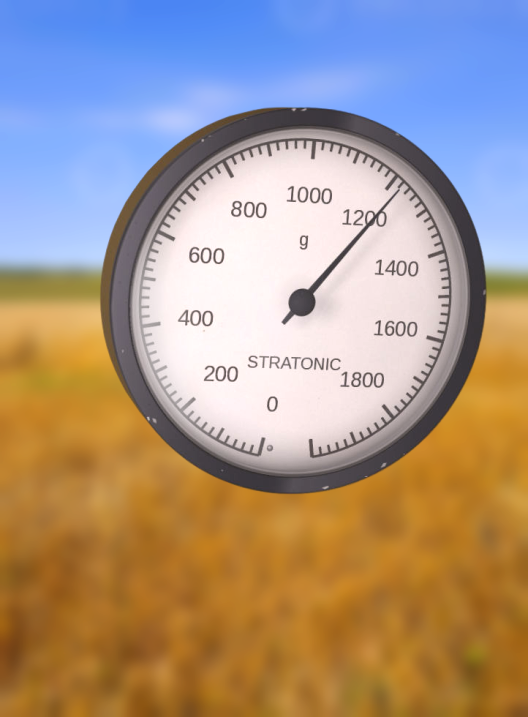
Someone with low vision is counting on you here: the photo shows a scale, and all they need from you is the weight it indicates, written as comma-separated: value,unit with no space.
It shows 1220,g
